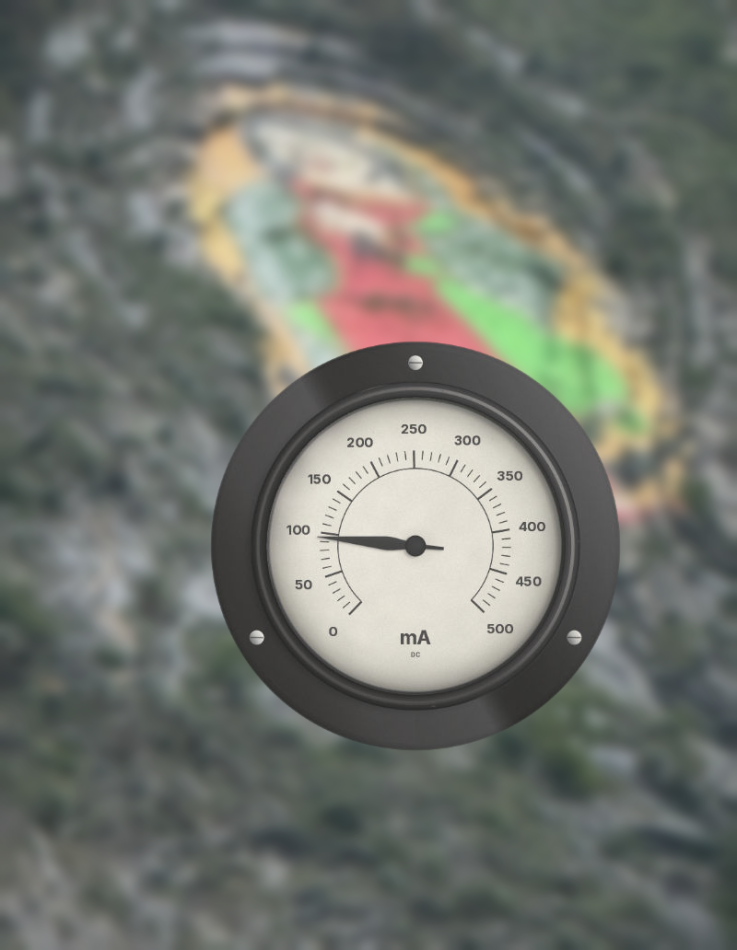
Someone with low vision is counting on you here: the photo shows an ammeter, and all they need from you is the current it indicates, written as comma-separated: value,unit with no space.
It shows 95,mA
